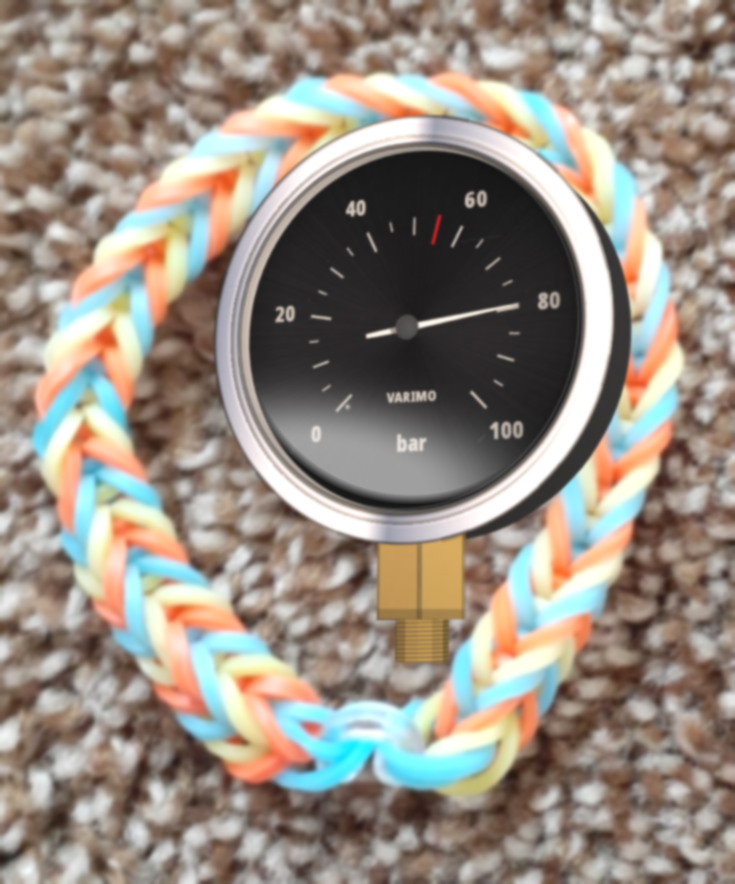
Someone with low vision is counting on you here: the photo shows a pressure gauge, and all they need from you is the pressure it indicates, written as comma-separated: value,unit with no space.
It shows 80,bar
